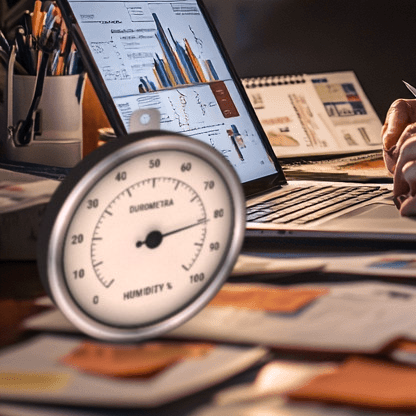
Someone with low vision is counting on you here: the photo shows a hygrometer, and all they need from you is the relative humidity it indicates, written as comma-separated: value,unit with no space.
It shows 80,%
